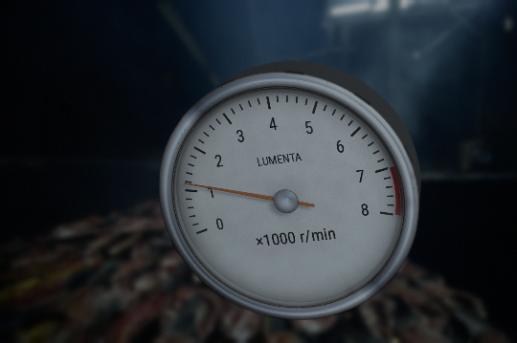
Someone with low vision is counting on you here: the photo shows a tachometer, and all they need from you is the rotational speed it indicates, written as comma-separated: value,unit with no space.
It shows 1200,rpm
